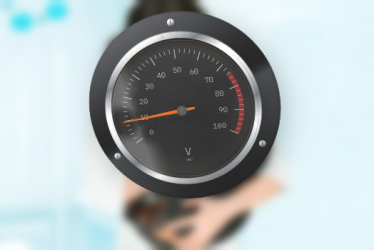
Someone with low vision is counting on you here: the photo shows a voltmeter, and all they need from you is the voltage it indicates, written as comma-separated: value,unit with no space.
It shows 10,V
